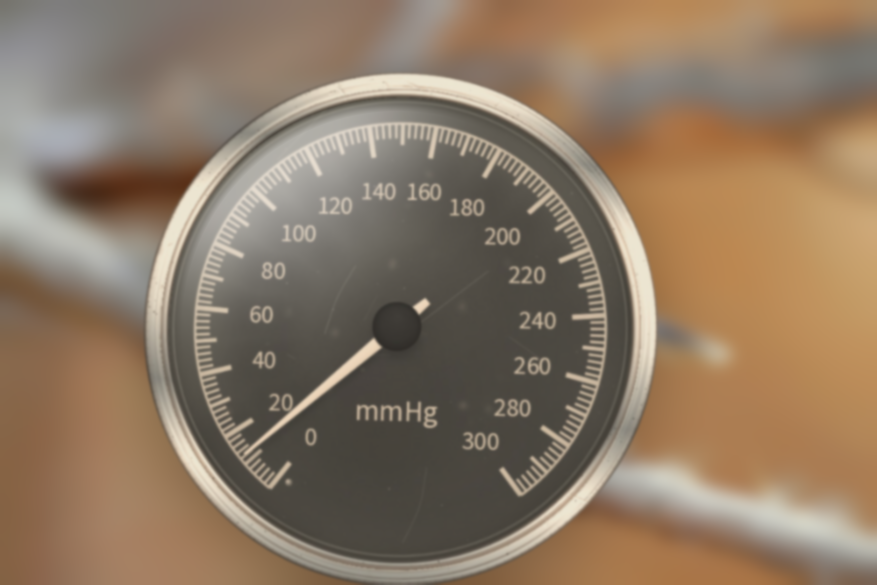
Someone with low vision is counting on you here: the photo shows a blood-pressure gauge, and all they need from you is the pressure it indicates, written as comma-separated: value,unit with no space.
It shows 12,mmHg
